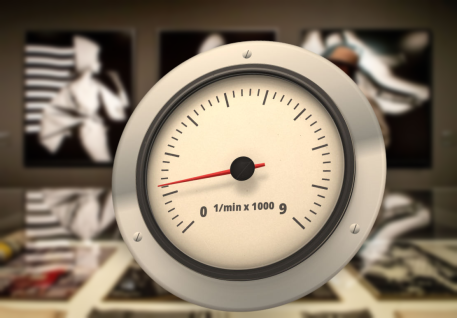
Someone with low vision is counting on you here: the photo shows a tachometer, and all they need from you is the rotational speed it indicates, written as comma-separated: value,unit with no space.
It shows 1200,rpm
